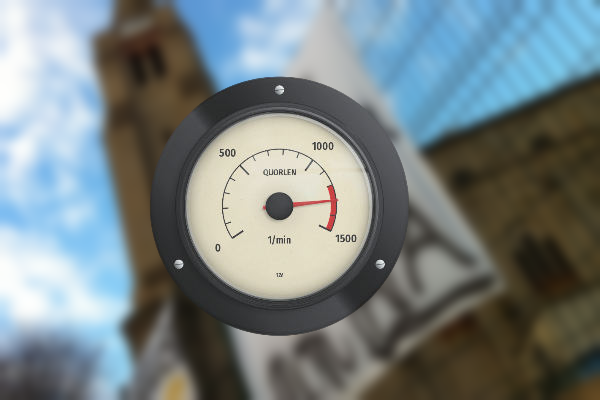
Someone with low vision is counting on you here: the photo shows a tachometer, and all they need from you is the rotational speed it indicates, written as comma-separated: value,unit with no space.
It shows 1300,rpm
